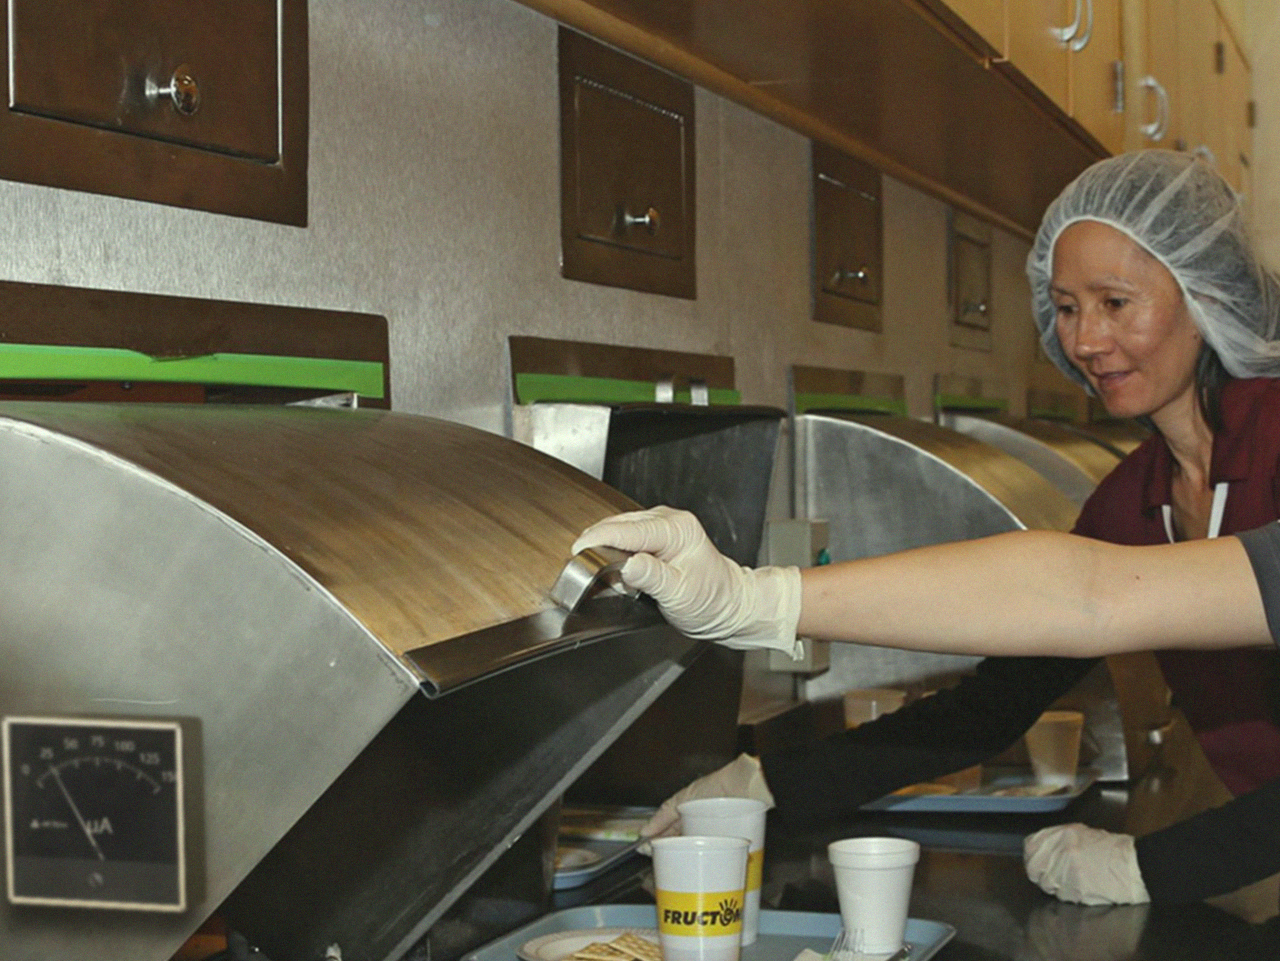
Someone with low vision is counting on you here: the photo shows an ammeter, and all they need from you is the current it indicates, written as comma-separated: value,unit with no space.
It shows 25,µA
